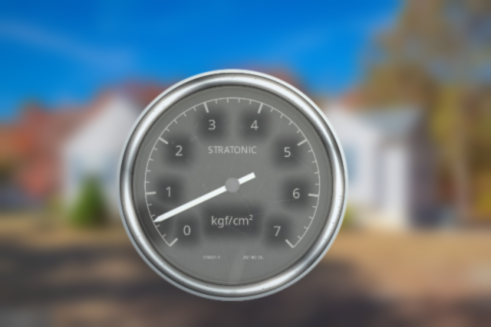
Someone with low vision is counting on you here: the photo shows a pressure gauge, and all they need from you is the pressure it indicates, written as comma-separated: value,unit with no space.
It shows 0.5,kg/cm²
